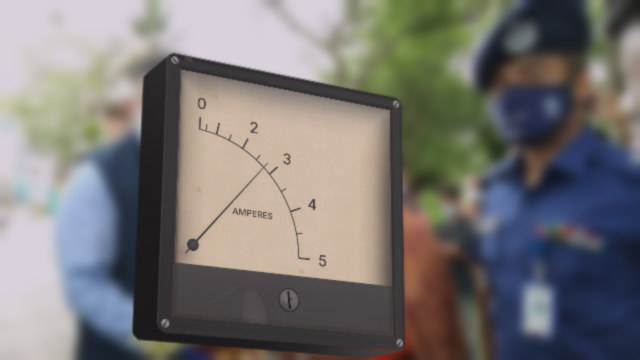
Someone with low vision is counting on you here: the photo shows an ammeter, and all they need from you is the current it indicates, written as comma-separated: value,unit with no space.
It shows 2.75,A
